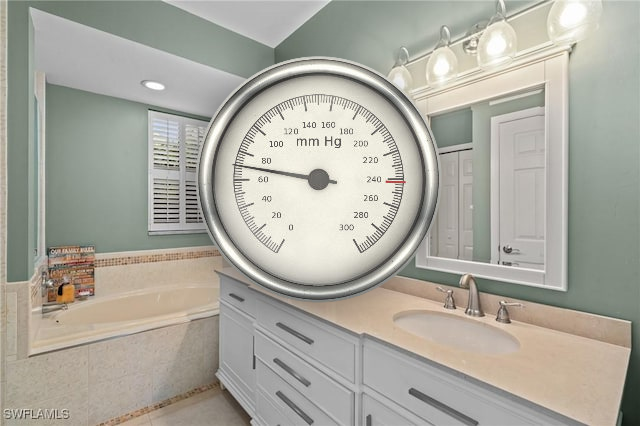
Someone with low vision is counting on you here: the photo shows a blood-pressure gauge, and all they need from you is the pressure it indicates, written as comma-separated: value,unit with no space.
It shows 70,mmHg
